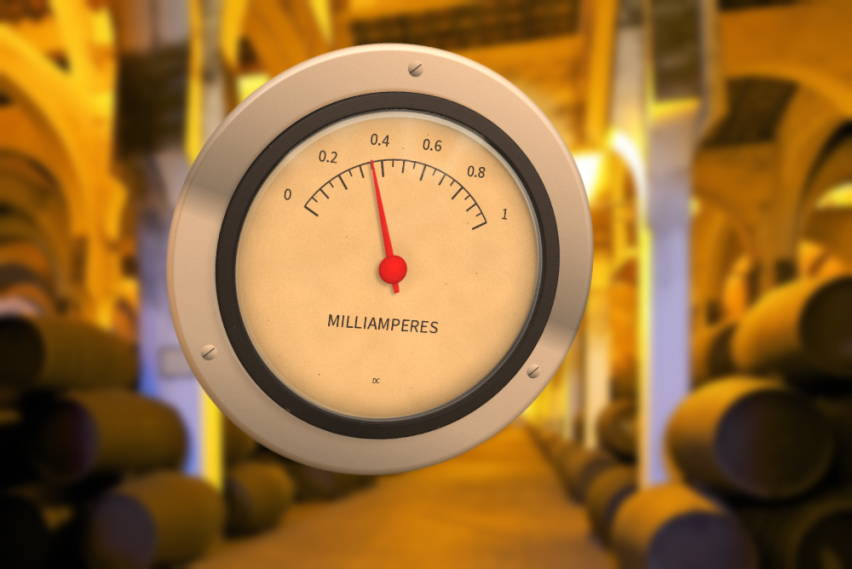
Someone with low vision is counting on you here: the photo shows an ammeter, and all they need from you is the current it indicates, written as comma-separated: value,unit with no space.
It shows 0.35,mA
